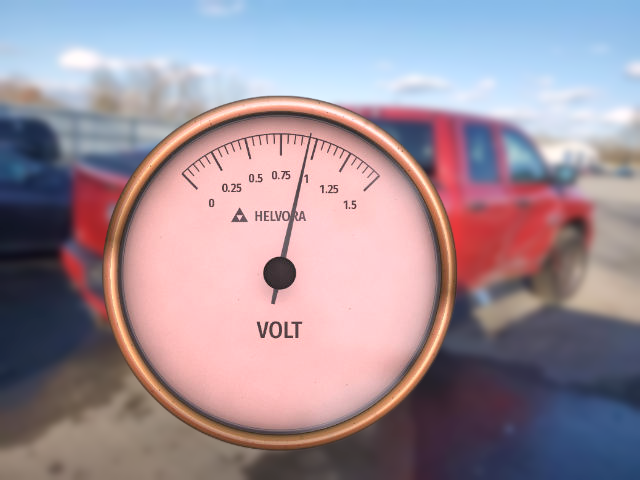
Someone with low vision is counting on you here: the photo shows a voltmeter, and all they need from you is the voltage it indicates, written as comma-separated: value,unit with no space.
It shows 0.95,V
